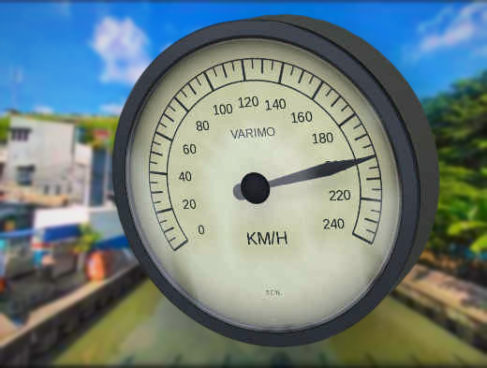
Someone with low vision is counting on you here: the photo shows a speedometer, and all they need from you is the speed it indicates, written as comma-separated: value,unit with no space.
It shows 200,km/h
